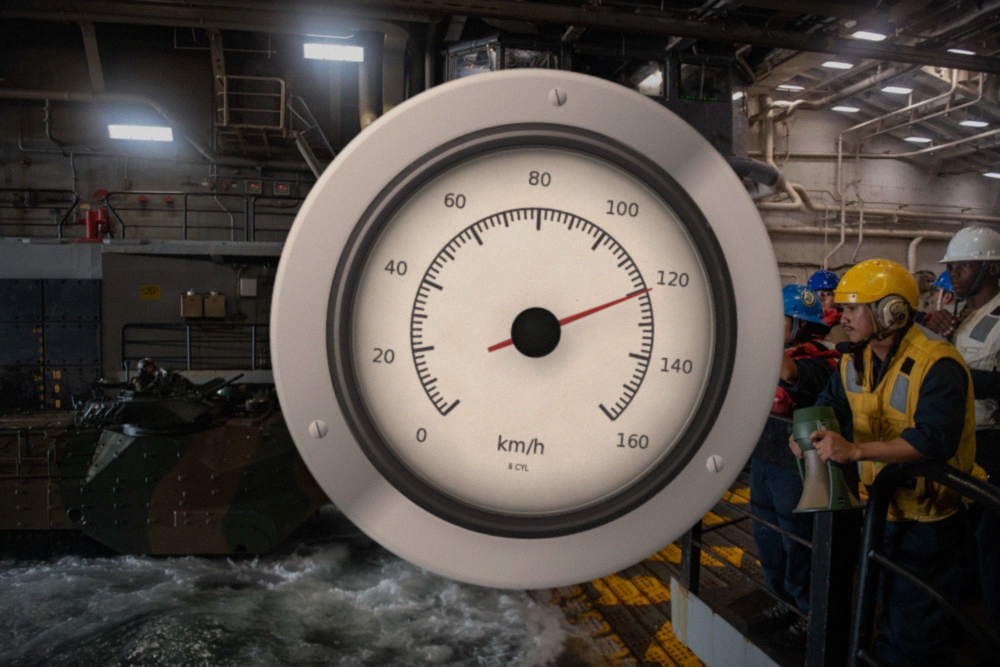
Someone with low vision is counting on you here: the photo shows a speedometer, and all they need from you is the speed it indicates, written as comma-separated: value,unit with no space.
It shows 120,km/h
